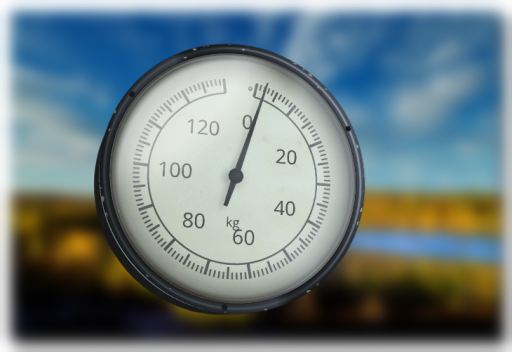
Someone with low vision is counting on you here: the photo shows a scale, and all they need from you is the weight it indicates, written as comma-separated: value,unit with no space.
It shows 2,kg
